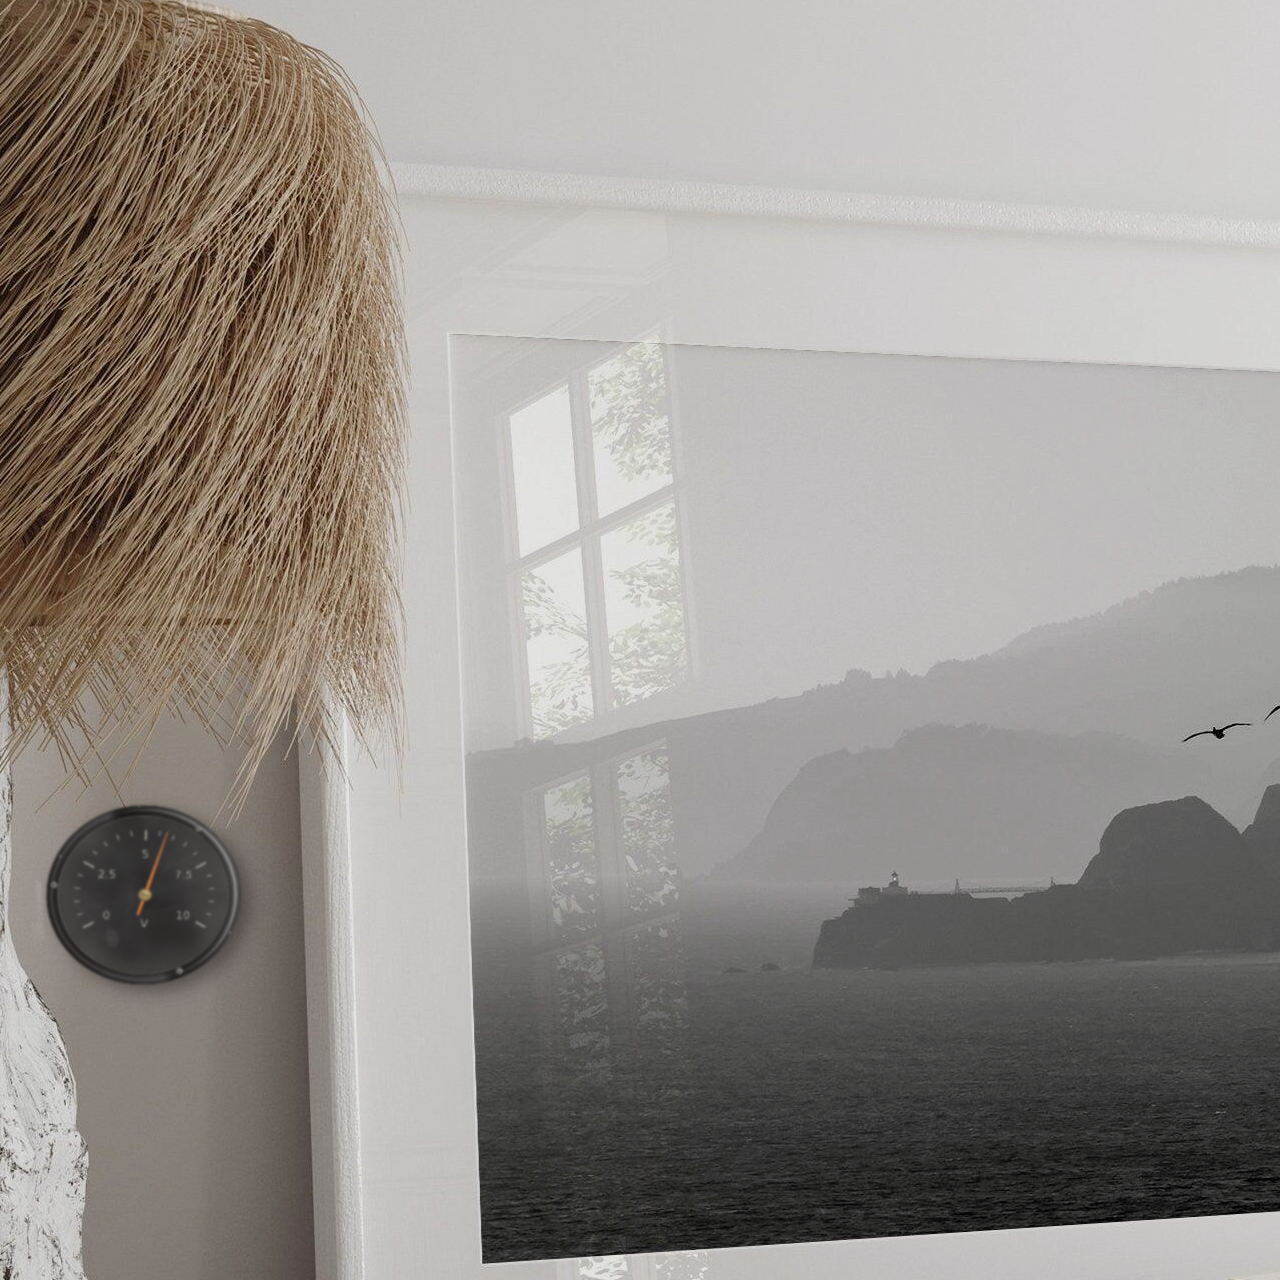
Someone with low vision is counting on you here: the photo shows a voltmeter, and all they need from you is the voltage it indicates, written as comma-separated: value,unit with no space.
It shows 5.75,V
